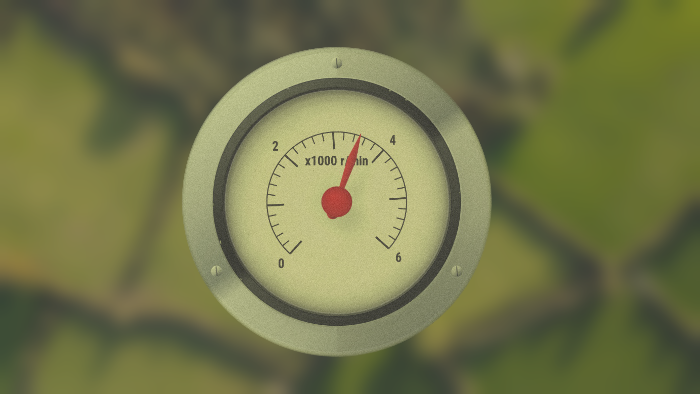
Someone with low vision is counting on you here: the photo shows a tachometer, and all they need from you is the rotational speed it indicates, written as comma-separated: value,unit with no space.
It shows 3500,rpm
